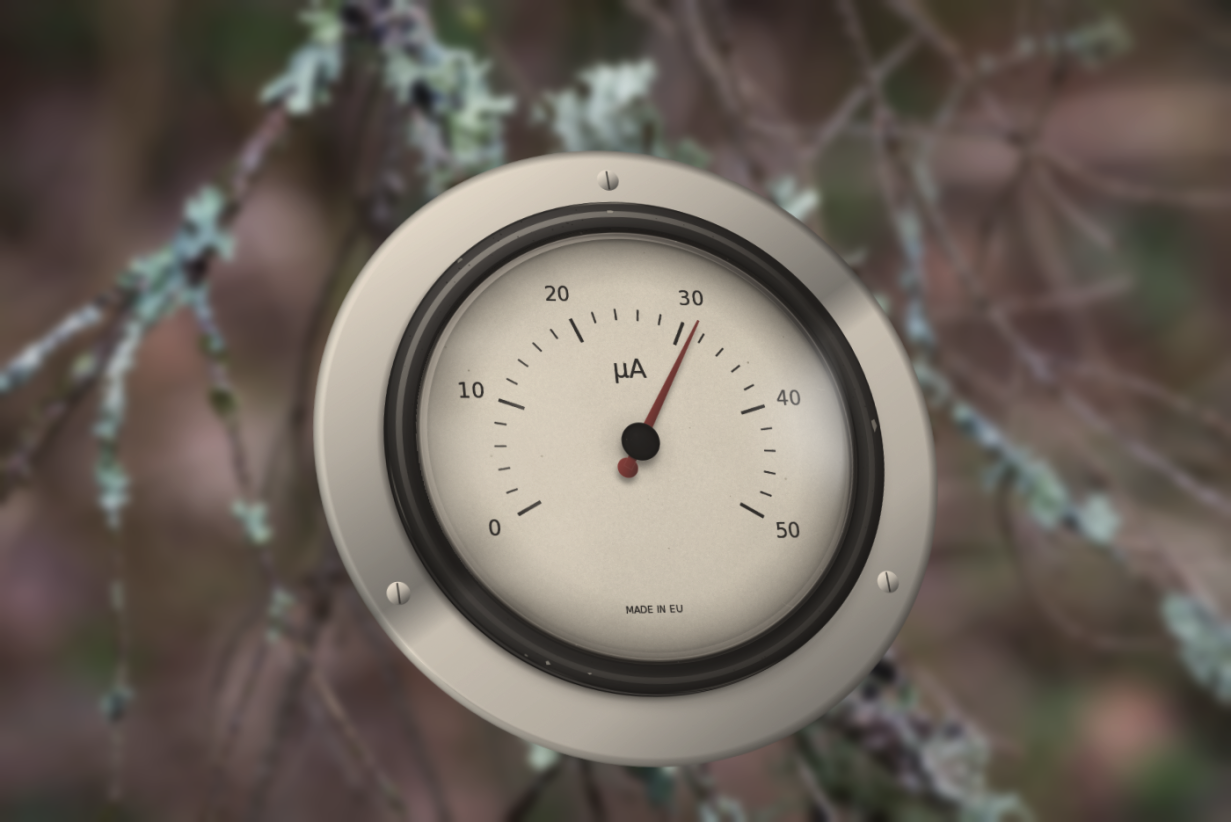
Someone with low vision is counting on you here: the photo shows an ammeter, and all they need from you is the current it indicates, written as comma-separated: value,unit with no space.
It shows 31,µA
